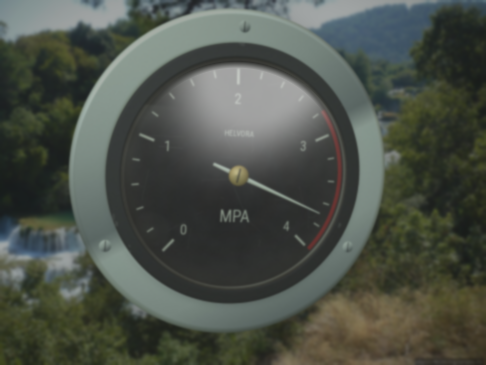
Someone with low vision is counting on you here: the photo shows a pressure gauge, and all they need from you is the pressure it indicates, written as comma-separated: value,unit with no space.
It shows 3.7,MPa
